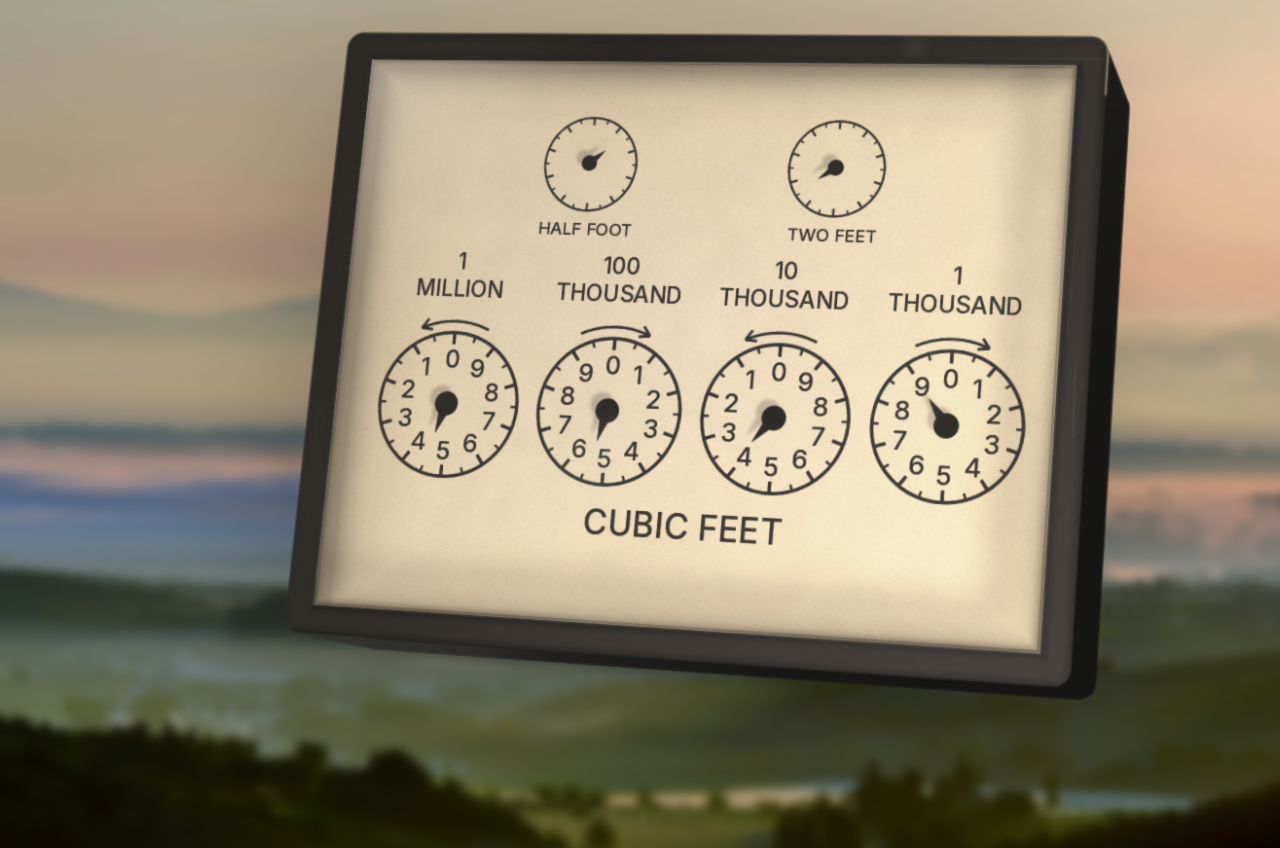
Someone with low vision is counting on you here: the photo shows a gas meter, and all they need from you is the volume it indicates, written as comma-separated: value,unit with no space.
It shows 453900,ft³
